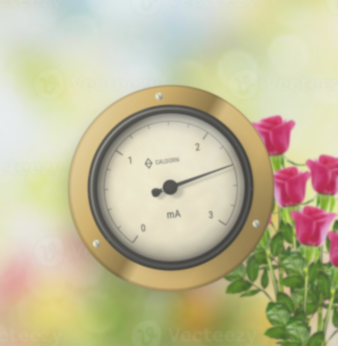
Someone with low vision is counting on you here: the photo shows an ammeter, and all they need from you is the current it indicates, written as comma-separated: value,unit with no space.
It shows 2.4,mA
